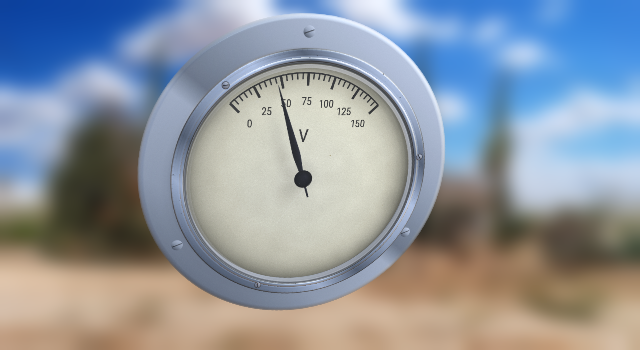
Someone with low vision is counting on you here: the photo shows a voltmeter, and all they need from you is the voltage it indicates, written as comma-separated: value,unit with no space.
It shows 45,V
